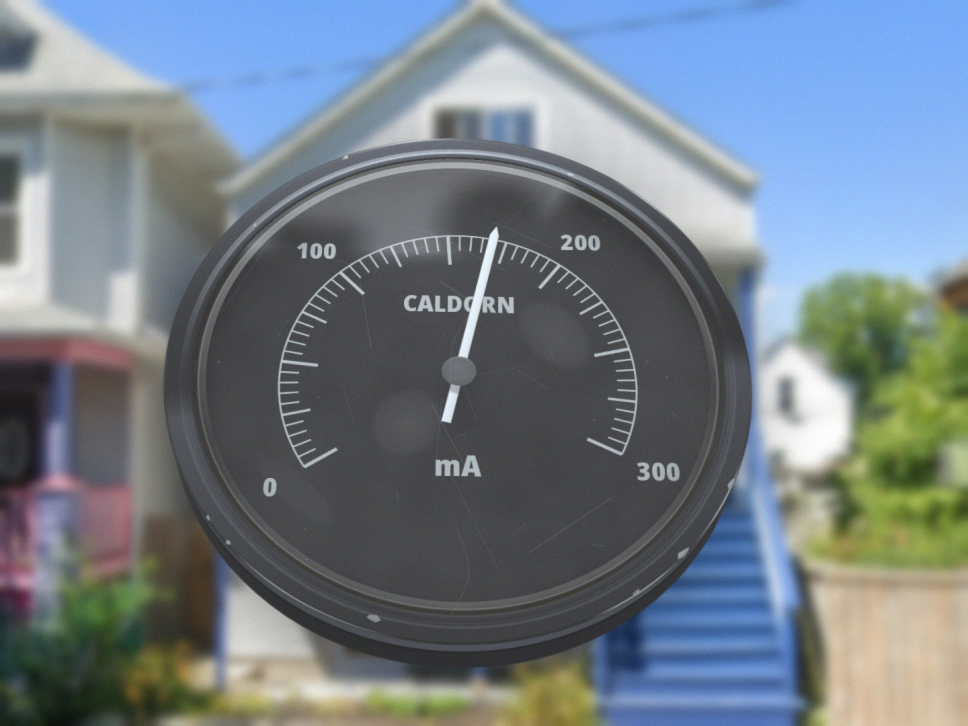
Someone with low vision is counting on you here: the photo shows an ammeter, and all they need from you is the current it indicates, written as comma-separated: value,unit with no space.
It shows 170,mA
